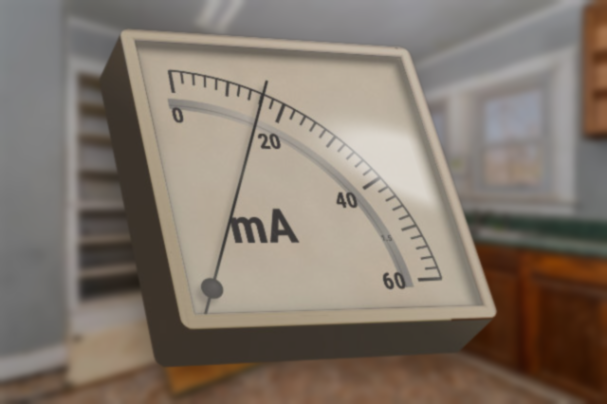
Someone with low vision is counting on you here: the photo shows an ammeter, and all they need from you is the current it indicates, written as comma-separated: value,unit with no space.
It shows 16,mA
